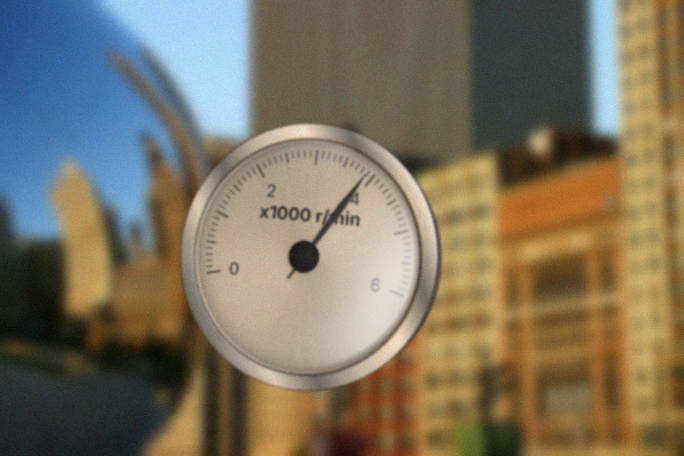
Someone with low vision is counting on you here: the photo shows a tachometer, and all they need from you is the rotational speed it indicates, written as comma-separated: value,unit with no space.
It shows 3900,rpm
